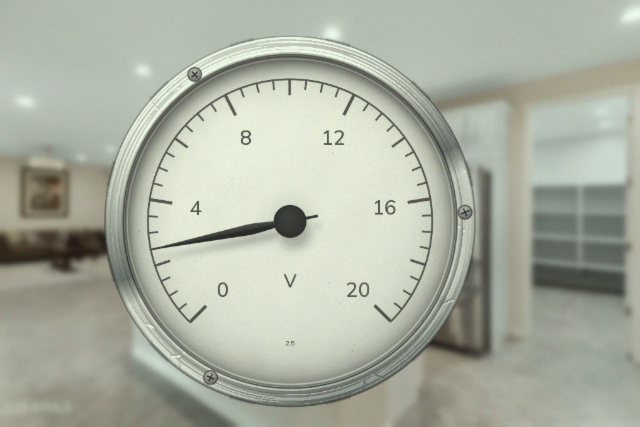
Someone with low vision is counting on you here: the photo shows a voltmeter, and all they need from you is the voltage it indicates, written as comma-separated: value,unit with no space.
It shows 2.5,V
